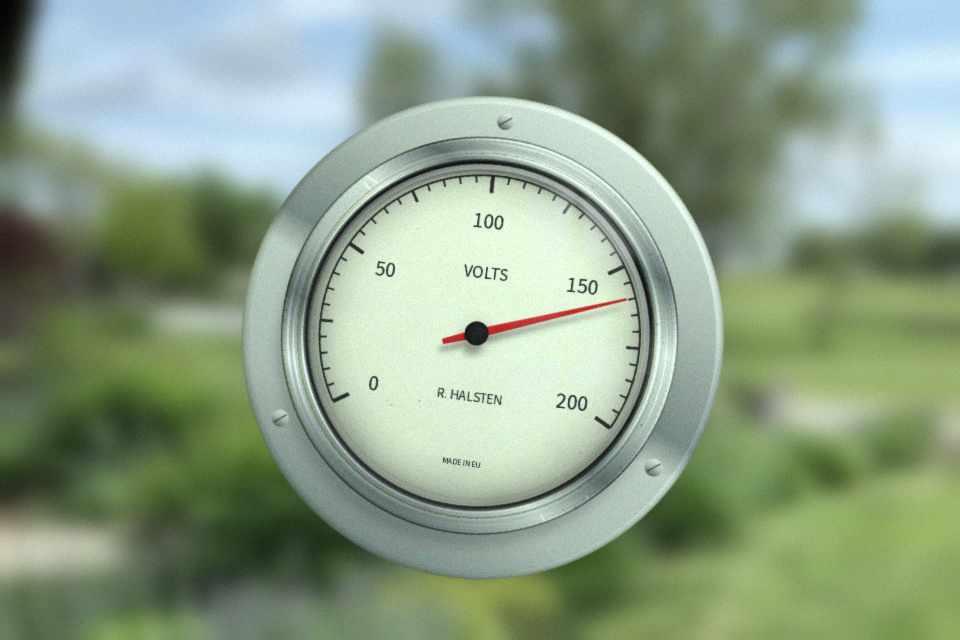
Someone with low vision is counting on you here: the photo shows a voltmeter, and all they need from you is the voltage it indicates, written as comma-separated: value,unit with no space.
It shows 160,V
